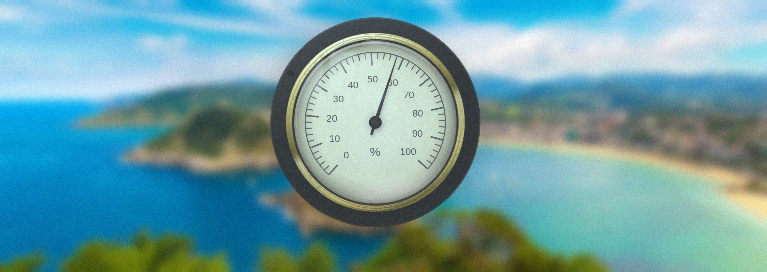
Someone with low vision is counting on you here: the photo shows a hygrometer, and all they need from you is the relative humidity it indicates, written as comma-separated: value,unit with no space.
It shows 58,%
